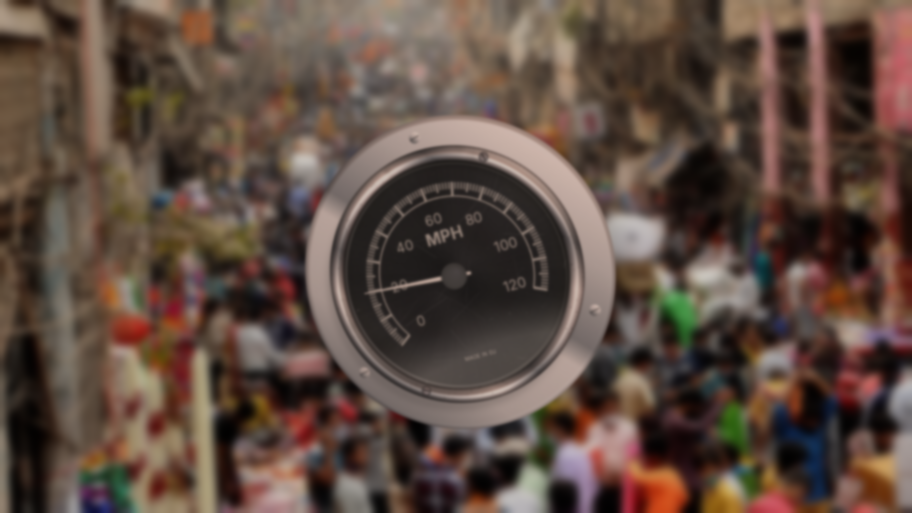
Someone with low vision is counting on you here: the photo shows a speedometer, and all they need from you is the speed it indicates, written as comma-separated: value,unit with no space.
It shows 20,mph
